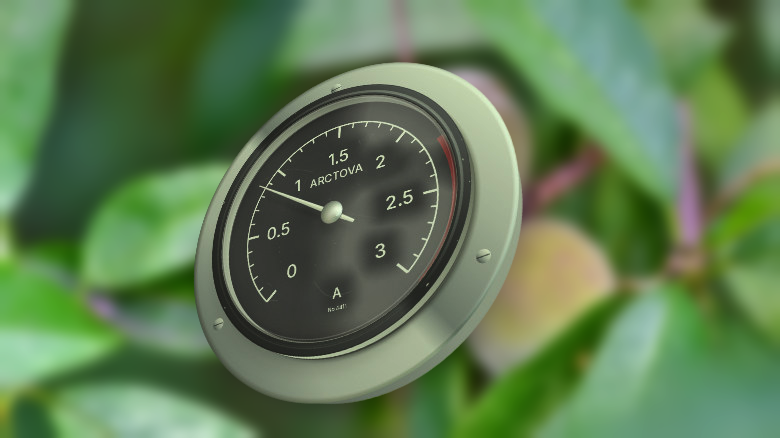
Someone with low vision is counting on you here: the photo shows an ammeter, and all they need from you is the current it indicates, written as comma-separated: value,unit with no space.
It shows 0.85,A
